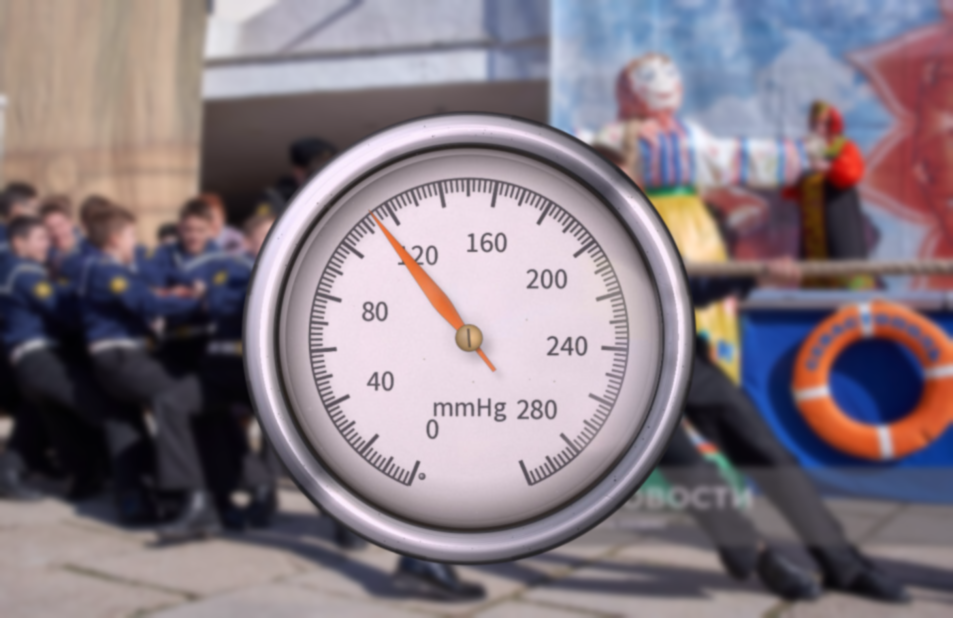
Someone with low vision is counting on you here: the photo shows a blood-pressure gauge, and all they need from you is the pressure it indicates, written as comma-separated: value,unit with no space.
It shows 114,mmHg
